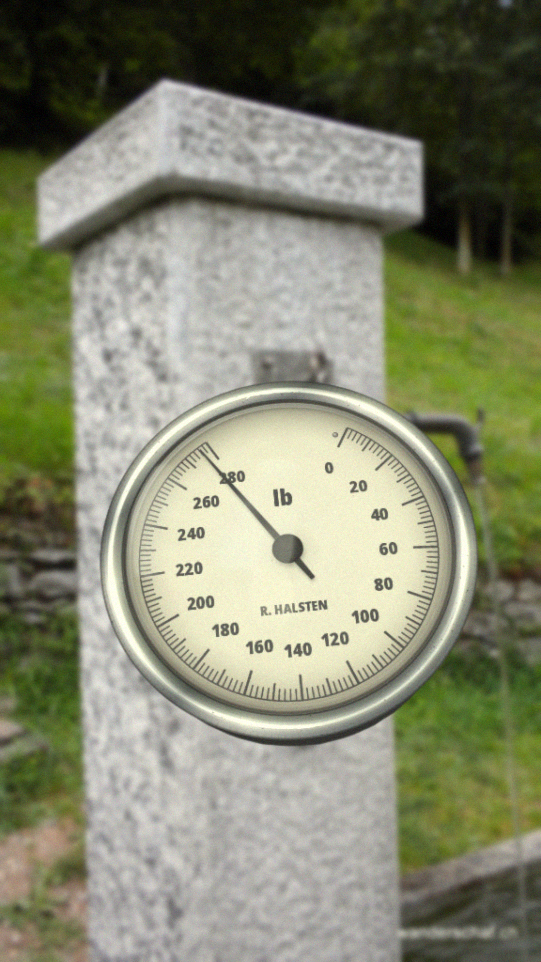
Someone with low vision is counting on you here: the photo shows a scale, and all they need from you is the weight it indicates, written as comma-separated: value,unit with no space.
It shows 276,lb
